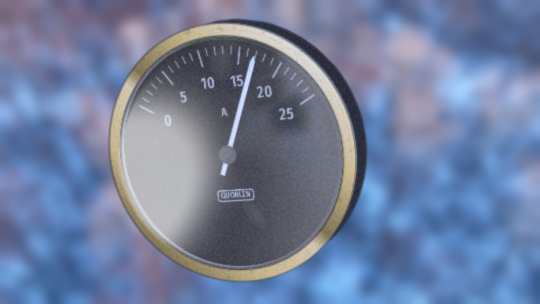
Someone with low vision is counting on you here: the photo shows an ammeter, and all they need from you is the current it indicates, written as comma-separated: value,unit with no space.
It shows 17,A
